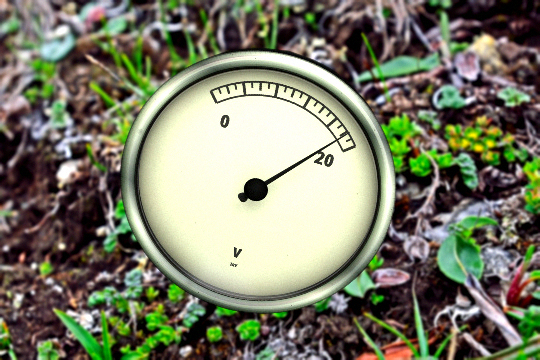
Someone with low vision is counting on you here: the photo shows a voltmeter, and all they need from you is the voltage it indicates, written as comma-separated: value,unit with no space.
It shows 18,V
